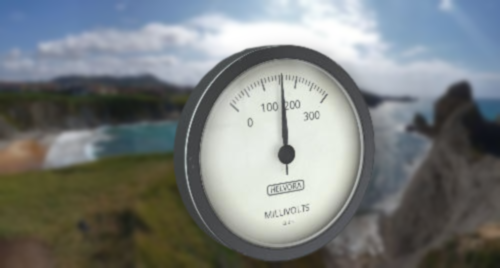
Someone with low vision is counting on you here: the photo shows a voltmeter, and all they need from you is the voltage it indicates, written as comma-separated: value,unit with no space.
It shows 150,mV
